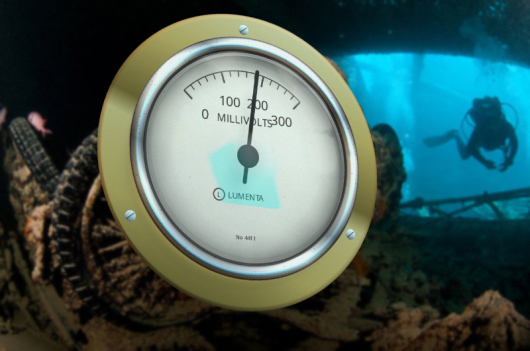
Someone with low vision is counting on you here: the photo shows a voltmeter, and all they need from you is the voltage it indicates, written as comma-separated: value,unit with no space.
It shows 180,mV
